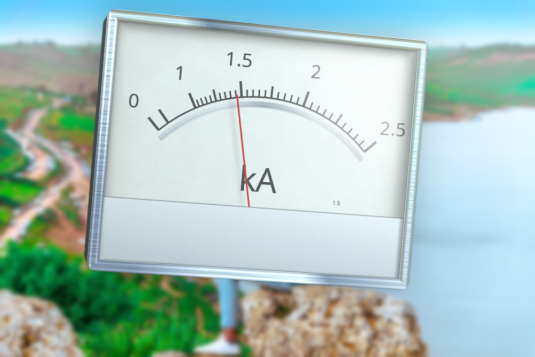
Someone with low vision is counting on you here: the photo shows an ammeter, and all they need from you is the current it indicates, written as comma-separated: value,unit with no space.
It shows 1.45,kA
